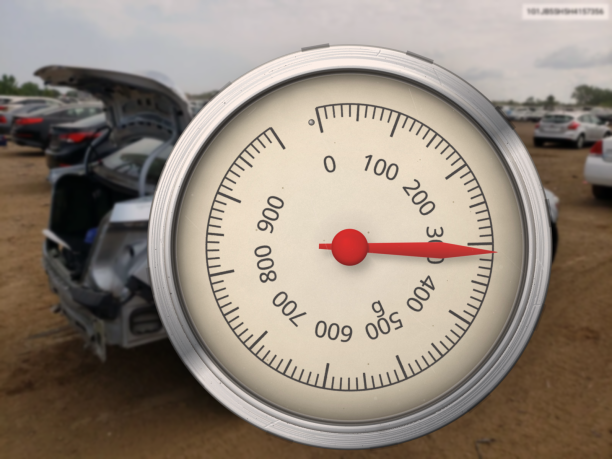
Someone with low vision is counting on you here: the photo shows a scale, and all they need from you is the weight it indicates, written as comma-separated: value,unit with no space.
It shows 310,g
